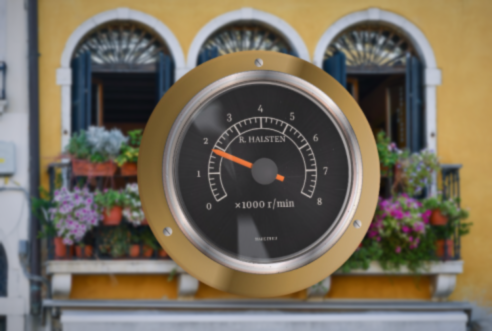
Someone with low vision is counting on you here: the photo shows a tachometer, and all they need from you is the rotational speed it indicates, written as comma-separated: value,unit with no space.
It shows 1800,rpm
